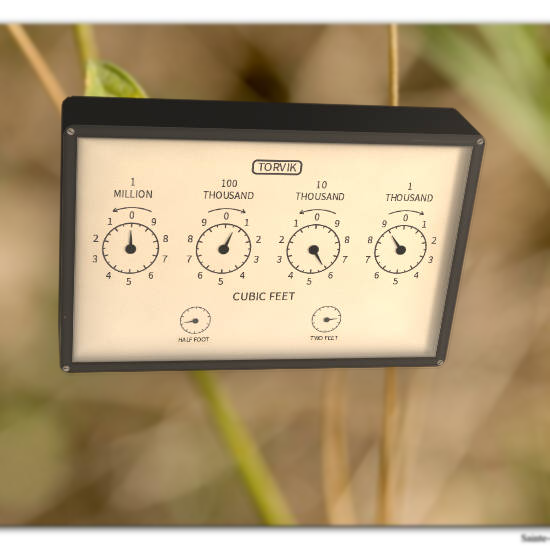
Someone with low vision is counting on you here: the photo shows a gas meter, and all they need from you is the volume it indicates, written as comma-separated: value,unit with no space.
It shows 5900,ft³
